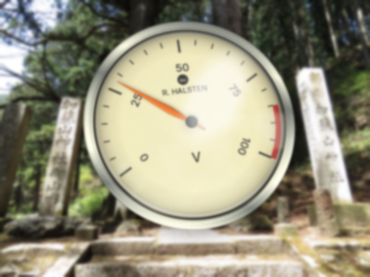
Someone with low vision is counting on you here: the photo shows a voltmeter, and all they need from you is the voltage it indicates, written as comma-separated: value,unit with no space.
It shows 27.5,V
